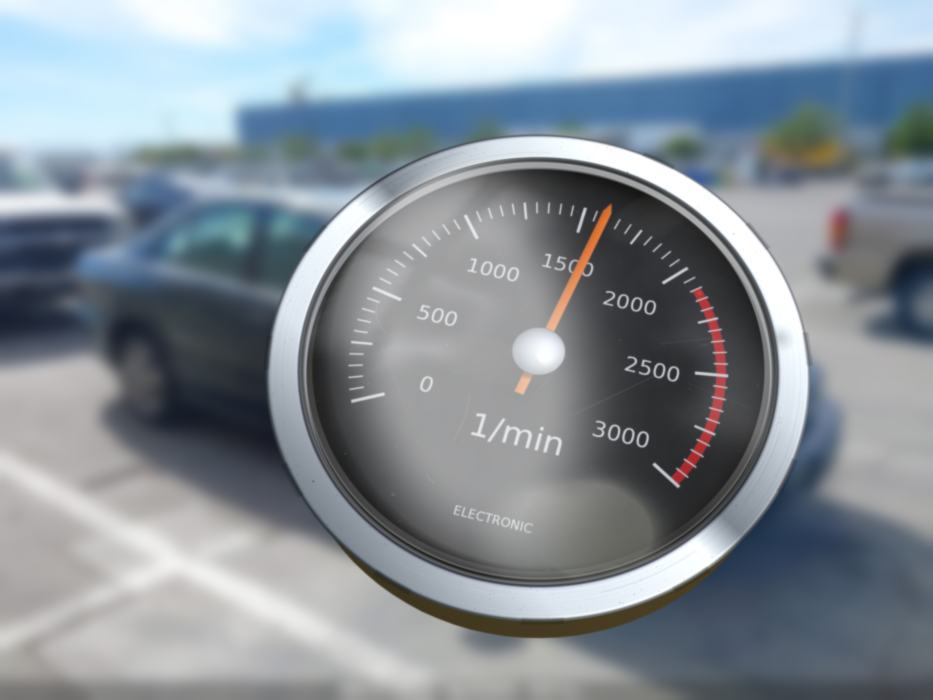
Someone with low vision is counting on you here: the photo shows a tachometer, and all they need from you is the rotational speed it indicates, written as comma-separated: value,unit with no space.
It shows 1600,rpm
